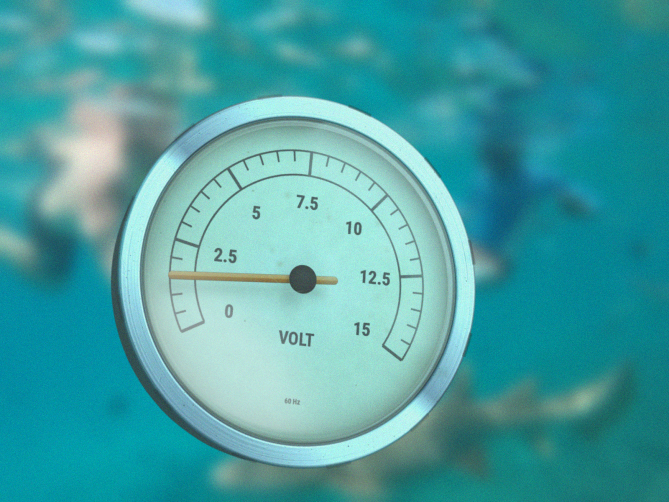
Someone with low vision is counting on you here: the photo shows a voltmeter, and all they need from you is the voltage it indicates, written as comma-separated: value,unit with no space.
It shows 1.5,V
